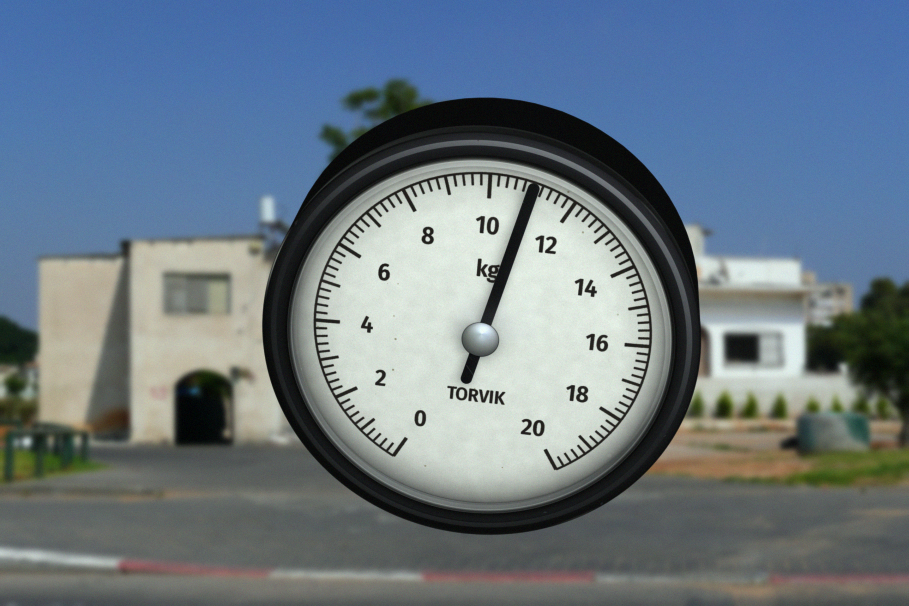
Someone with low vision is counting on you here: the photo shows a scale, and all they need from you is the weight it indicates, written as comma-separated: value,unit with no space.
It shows 11,kg
